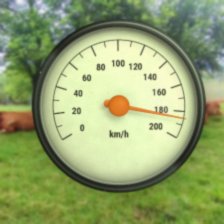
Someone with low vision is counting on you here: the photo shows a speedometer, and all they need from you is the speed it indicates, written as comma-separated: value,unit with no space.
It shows 185,km/h
